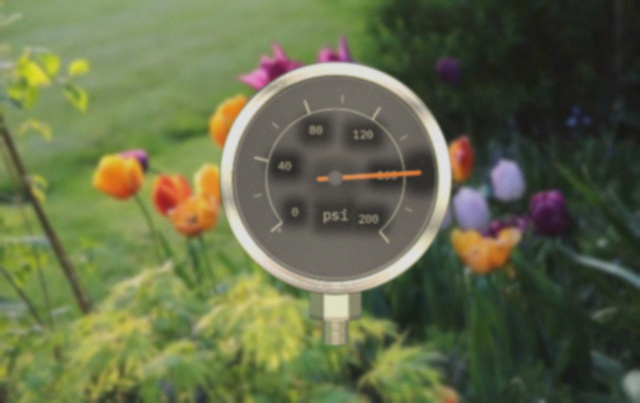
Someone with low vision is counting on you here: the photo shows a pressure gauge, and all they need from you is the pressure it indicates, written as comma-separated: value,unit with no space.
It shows 160,psi
